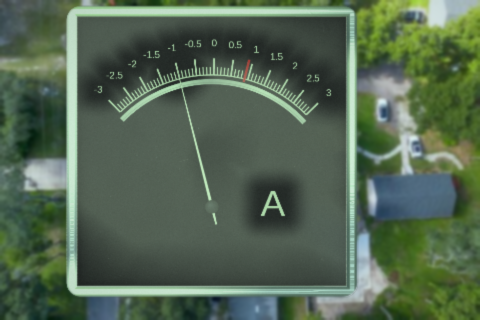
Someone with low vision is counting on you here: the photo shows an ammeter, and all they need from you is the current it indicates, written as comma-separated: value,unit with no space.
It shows -1,A
